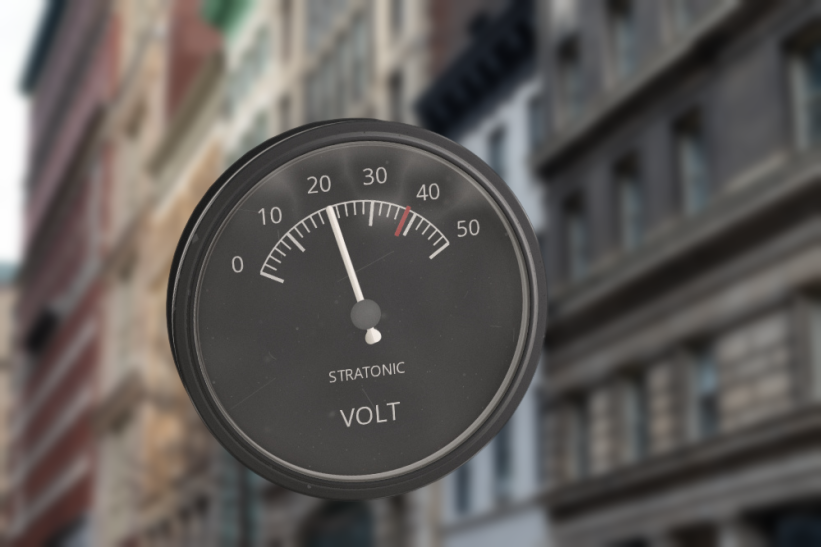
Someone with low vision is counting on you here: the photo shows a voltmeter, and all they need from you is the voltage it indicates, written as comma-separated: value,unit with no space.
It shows 20,V
